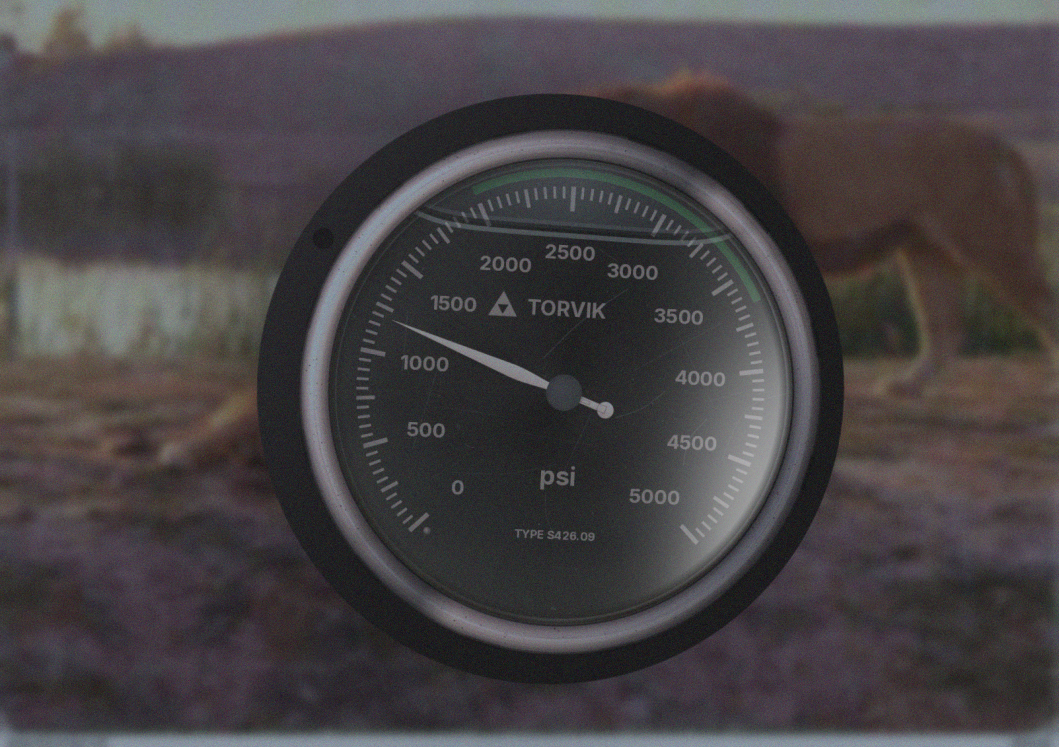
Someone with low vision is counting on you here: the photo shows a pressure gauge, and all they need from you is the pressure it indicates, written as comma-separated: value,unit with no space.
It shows 1200,psi
